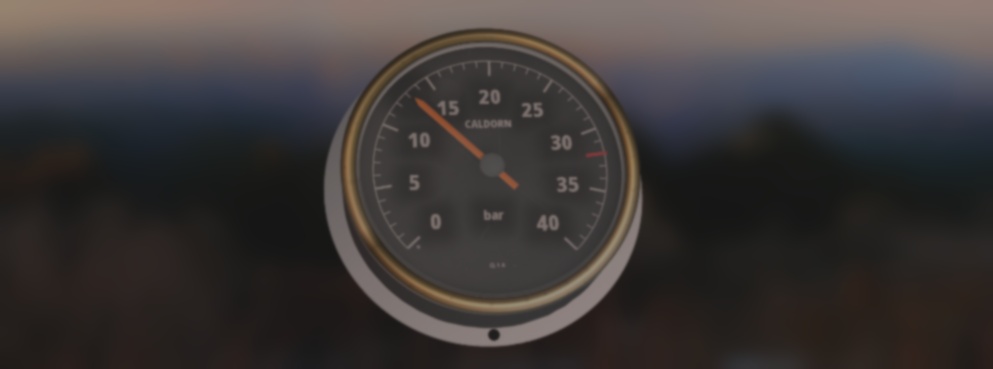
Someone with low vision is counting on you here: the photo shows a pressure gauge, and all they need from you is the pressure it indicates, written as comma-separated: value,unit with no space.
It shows 13,bar
